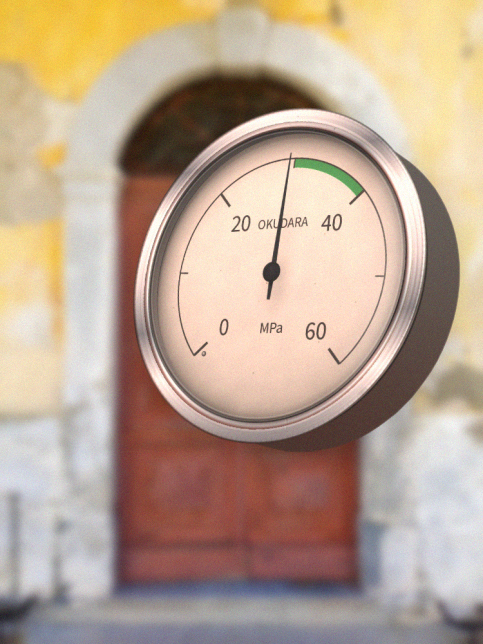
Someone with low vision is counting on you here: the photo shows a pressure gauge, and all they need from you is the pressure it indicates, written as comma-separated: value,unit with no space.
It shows 30,MPa
